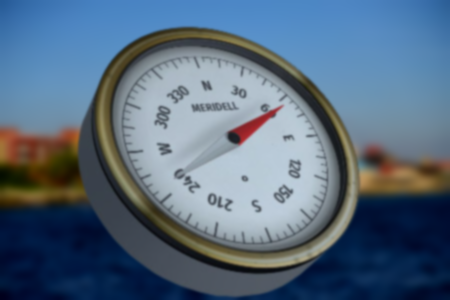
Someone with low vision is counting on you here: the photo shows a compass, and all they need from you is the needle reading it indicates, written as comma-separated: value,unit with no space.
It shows 65,°
